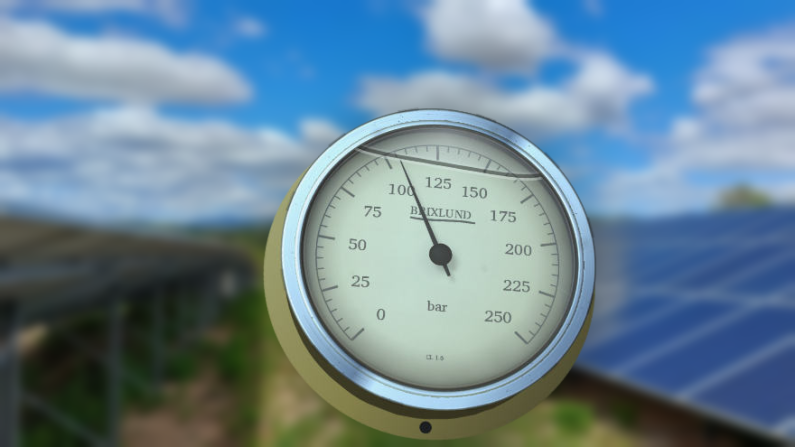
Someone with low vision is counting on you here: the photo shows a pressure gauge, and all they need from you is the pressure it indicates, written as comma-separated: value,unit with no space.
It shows 105,bar
